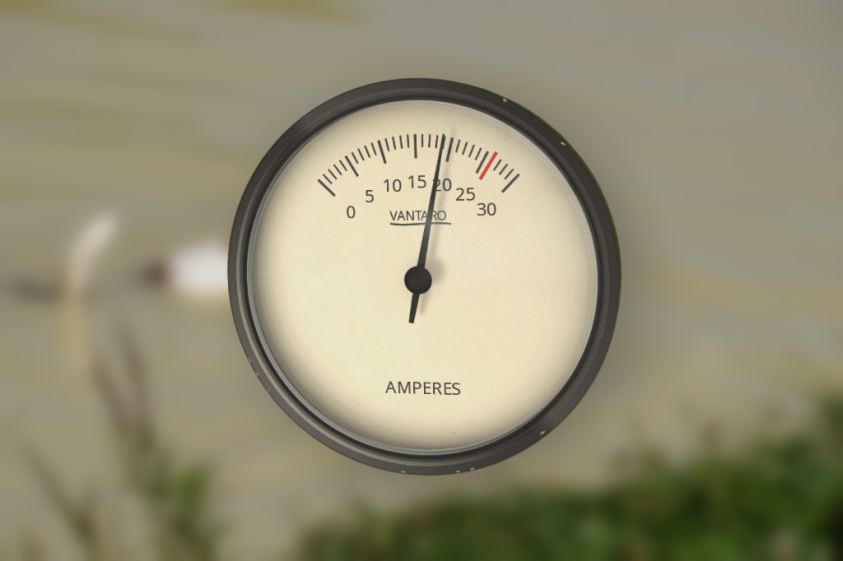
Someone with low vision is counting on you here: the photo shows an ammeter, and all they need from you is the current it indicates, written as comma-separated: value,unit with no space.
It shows 19,A
